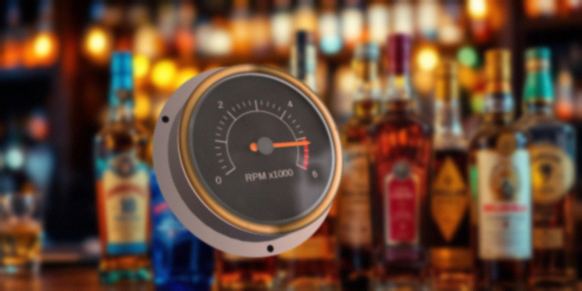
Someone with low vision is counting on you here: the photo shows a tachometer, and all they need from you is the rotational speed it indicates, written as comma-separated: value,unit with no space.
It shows 5200,rpm
